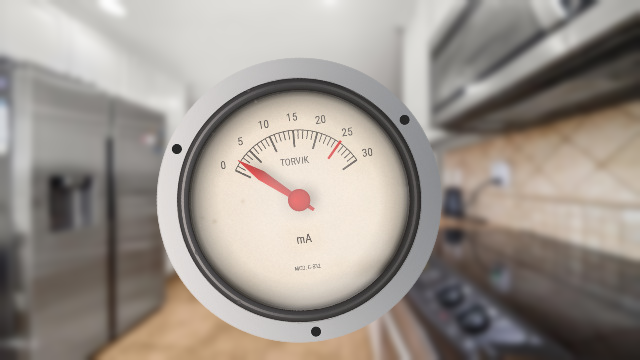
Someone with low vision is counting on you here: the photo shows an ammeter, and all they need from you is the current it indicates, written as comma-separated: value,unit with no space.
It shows 2,mA
